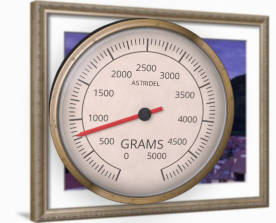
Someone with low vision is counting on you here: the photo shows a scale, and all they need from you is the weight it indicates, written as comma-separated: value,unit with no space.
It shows 800,g
